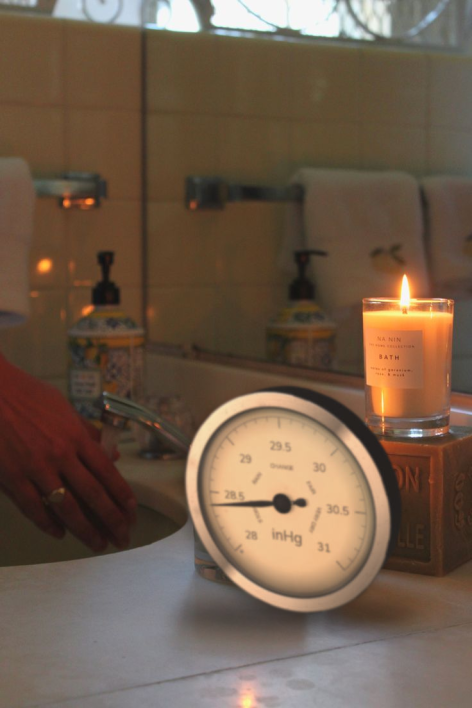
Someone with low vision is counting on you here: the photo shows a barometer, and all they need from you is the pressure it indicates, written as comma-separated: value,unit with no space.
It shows 28.4,inHg
